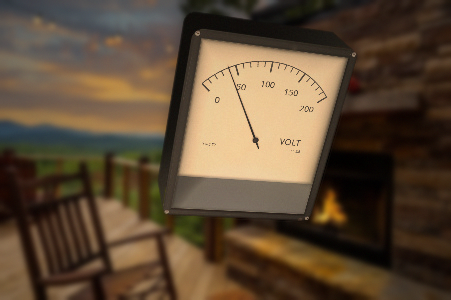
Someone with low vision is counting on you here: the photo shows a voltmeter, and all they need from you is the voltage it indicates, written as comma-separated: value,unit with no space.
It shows 40,V
